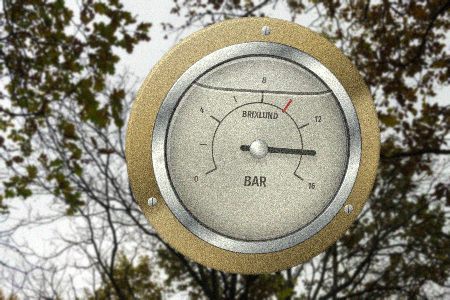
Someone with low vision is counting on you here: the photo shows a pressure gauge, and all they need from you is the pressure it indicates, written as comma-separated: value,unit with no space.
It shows 14,bar
